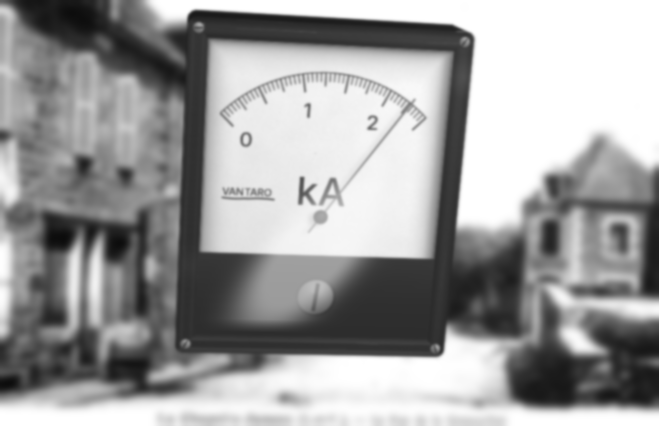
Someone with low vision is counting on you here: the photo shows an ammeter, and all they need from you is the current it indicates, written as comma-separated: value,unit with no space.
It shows 2.25,kA
